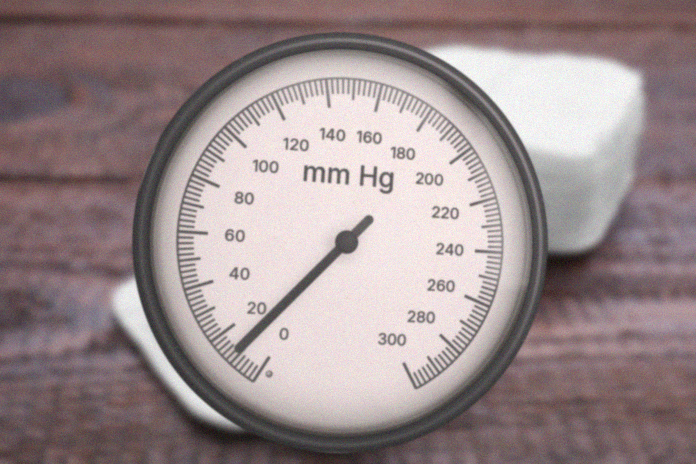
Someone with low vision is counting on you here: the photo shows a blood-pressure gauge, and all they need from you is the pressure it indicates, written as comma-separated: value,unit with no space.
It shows 12,mmHg
